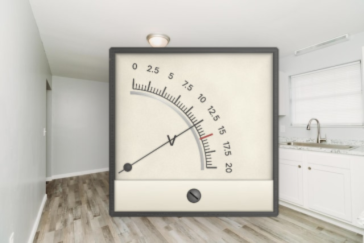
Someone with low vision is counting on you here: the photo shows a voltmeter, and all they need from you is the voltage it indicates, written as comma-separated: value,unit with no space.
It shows 12.5,V
